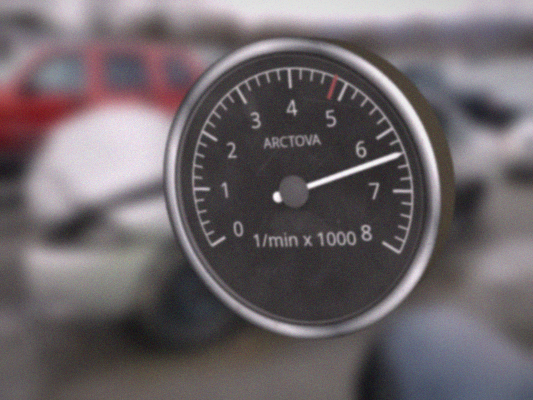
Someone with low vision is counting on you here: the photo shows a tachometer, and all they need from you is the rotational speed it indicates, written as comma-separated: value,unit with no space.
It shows 6400,rpm
